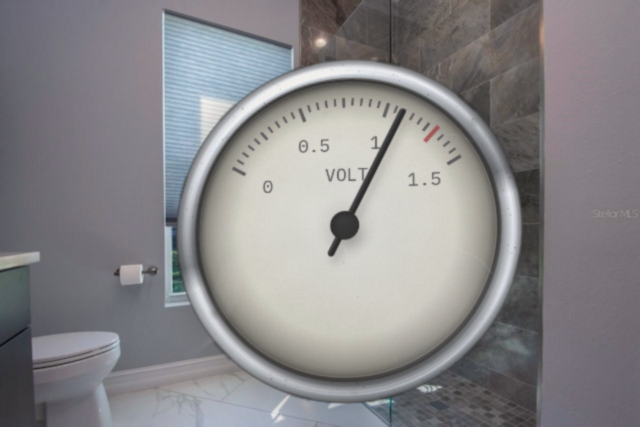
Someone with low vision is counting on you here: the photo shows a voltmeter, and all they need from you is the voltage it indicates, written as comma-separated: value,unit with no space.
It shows 1.1,V
